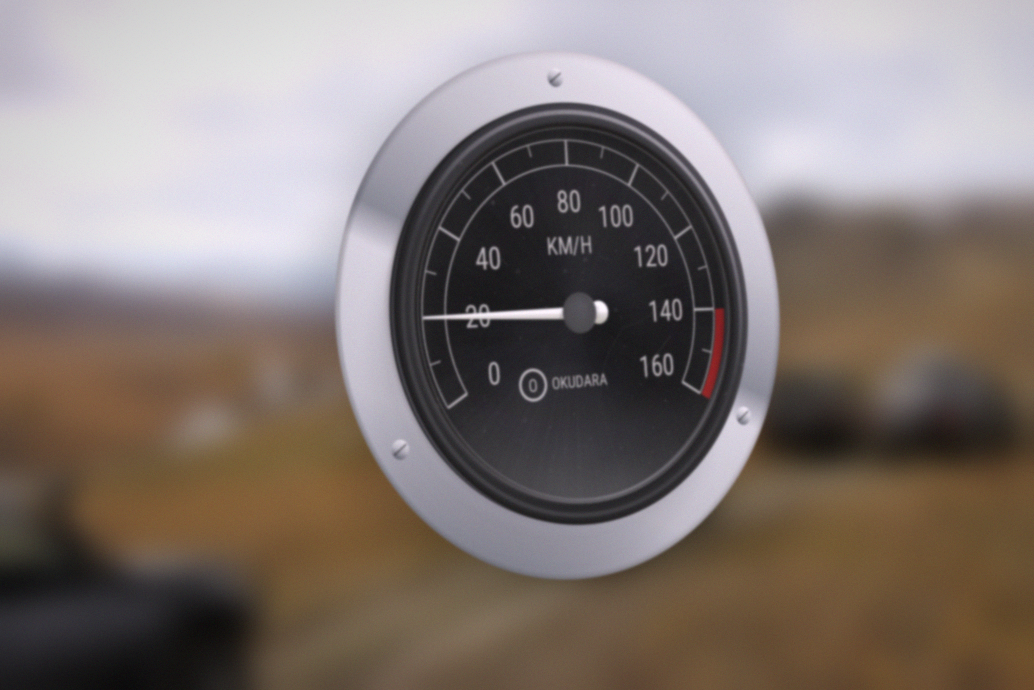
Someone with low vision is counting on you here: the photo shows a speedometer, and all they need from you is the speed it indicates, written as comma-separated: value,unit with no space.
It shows 20,km/h
